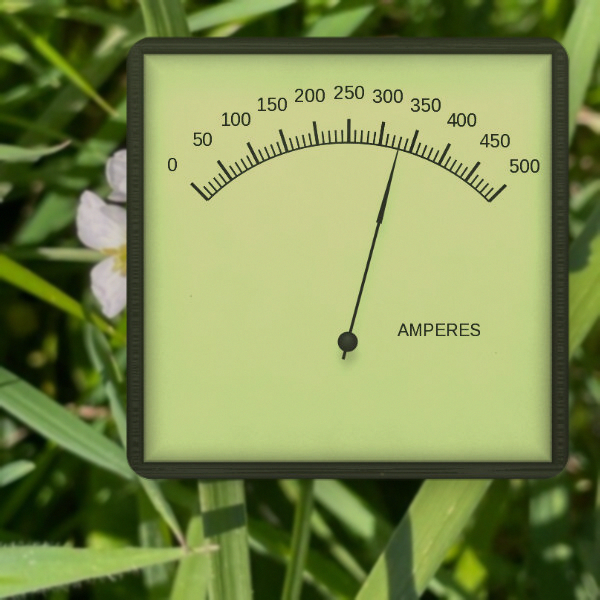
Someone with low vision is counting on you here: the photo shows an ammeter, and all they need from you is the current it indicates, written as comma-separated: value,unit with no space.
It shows 330,A
